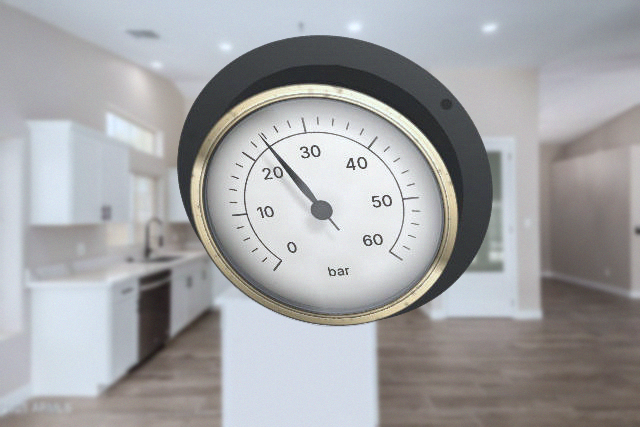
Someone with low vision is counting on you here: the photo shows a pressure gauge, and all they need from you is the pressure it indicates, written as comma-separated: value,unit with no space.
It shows 24,bar
